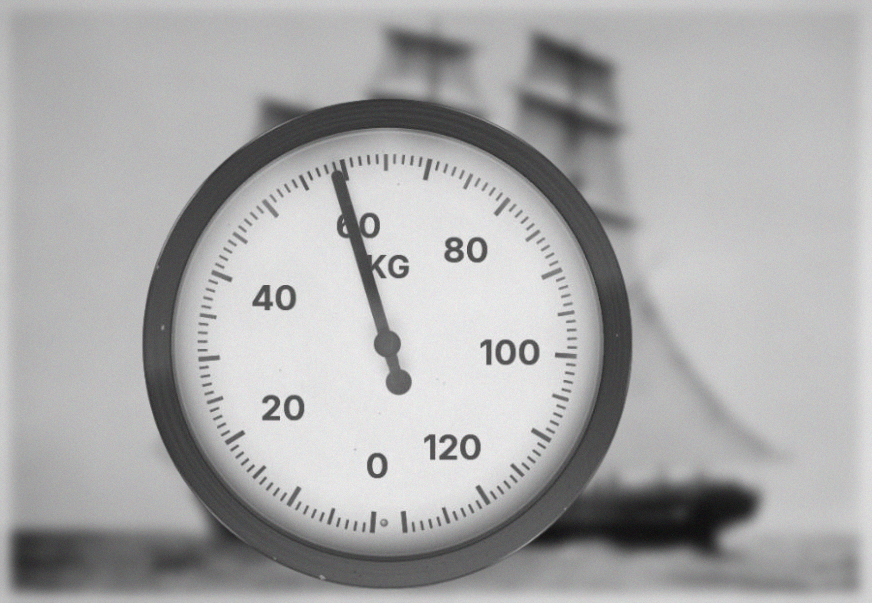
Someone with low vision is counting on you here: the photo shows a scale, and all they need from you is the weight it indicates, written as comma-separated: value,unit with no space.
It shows 59,kg
